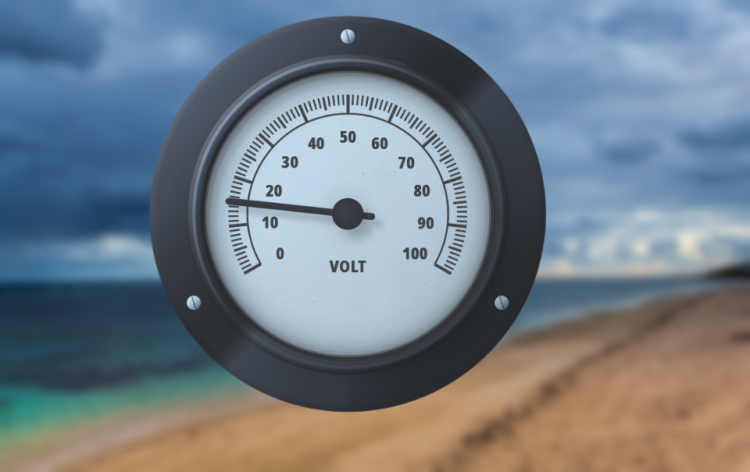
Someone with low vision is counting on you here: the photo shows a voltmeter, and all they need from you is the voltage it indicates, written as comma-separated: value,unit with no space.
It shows 15,V
